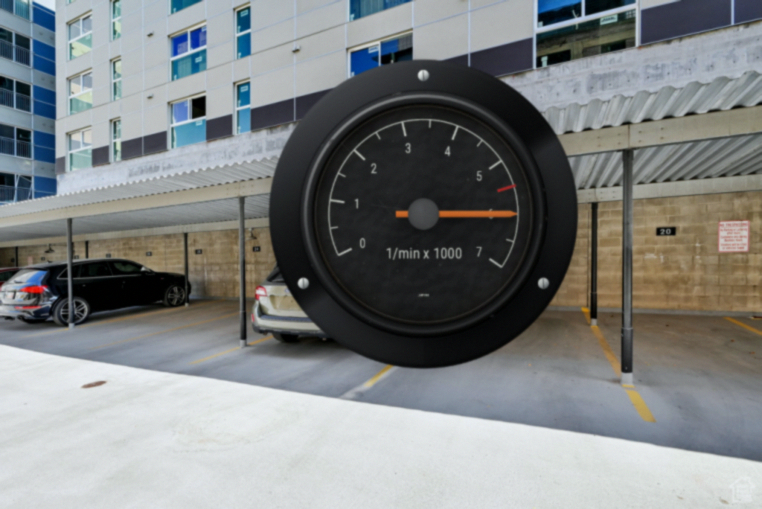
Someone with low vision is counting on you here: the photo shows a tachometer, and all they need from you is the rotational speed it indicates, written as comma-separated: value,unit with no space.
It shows 6000,rpm
